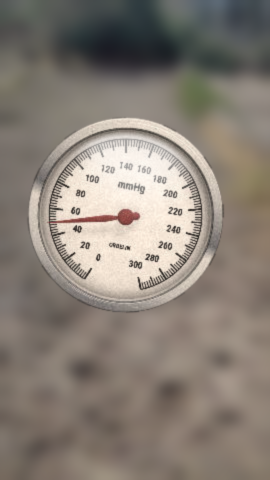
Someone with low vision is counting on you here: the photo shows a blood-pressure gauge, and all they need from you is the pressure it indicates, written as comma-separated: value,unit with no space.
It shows 50,mmHg
